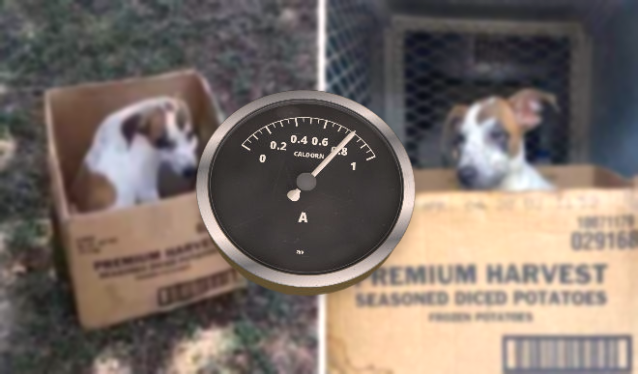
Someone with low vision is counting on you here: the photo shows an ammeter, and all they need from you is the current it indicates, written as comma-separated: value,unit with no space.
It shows 0.8,A
